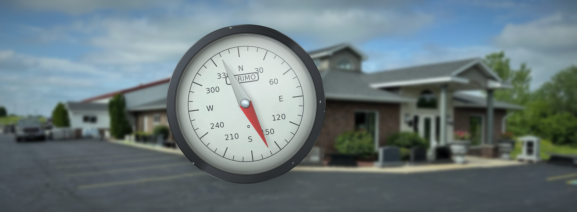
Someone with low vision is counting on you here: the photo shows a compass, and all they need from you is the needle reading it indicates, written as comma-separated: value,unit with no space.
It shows 160,°
